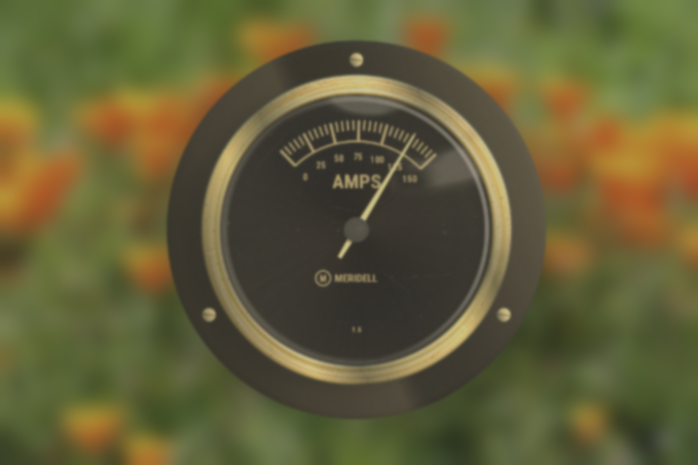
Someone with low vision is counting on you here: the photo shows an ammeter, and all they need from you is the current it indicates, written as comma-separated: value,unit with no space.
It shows 125,A
